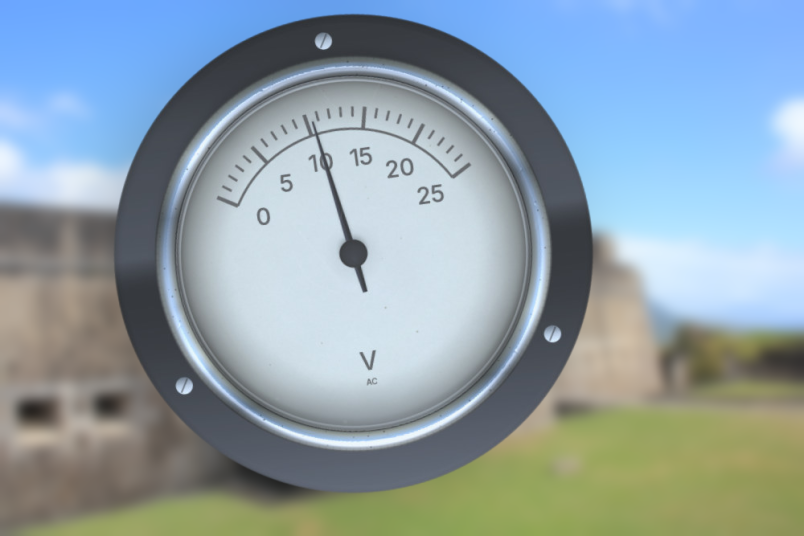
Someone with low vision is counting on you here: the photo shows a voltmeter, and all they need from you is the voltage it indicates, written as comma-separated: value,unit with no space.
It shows 10.5,V
